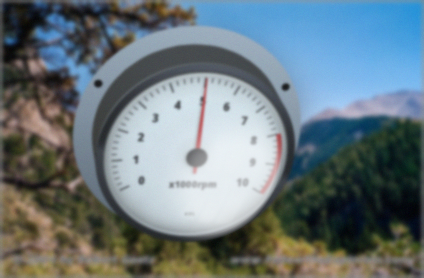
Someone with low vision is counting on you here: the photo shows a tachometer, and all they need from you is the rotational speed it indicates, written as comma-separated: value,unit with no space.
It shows 5000,rpm
